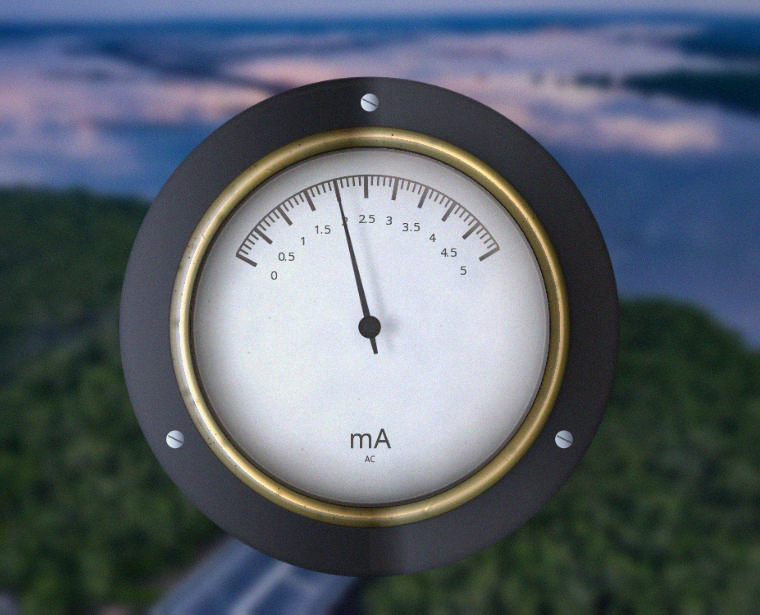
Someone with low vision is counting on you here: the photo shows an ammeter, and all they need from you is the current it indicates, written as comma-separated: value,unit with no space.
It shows 2,mA
